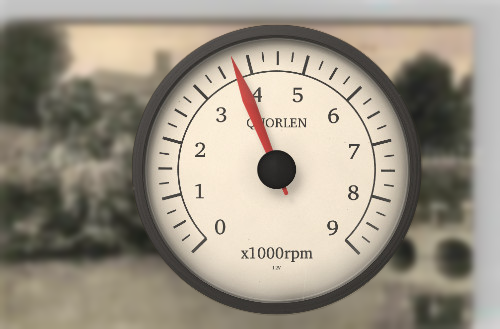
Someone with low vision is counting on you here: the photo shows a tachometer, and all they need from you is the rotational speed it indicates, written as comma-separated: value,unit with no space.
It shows 3750,rpm
